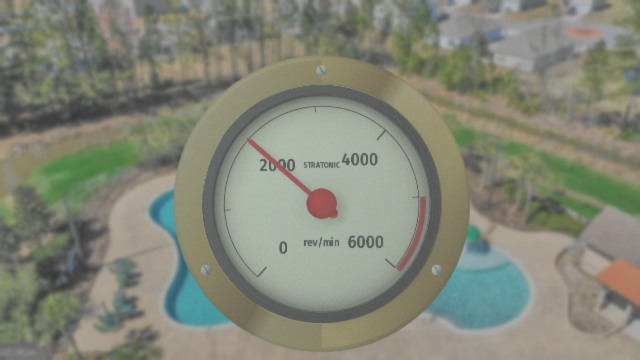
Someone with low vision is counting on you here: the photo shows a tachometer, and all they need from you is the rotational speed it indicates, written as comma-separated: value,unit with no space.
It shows 2000,rpm
